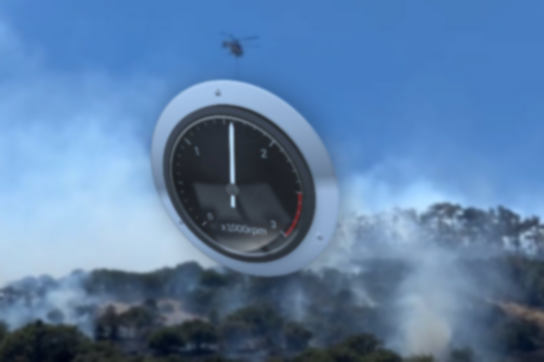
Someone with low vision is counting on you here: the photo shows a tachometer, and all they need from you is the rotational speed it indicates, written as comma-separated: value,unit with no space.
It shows 1600,rpm
